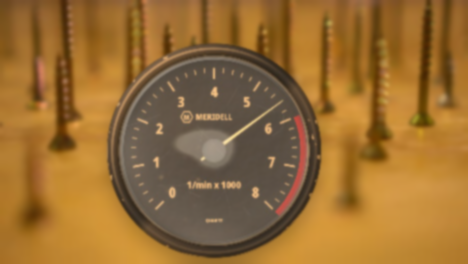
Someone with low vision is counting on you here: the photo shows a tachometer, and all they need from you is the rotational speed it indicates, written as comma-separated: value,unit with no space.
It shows 5600,rpm
